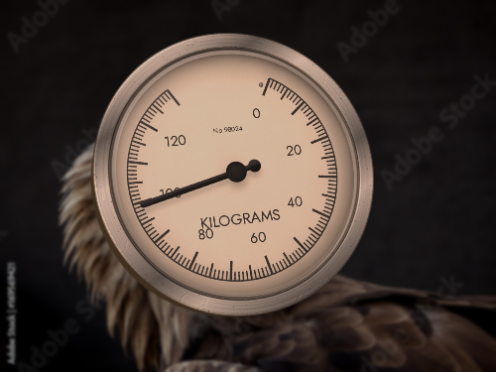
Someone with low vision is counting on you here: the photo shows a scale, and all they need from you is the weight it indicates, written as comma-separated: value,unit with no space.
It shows 99,kg
